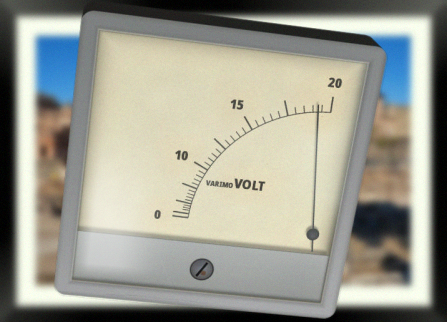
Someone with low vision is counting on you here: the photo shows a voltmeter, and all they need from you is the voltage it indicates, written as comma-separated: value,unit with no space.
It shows 19.25,V
